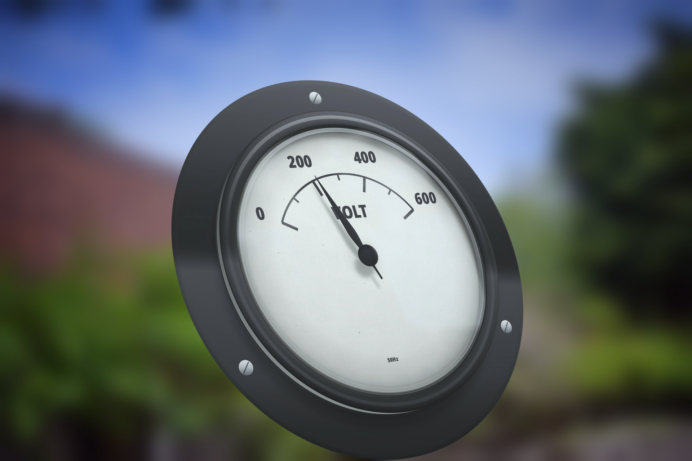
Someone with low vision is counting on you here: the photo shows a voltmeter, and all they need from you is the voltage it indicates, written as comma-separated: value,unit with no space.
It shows 200,V
